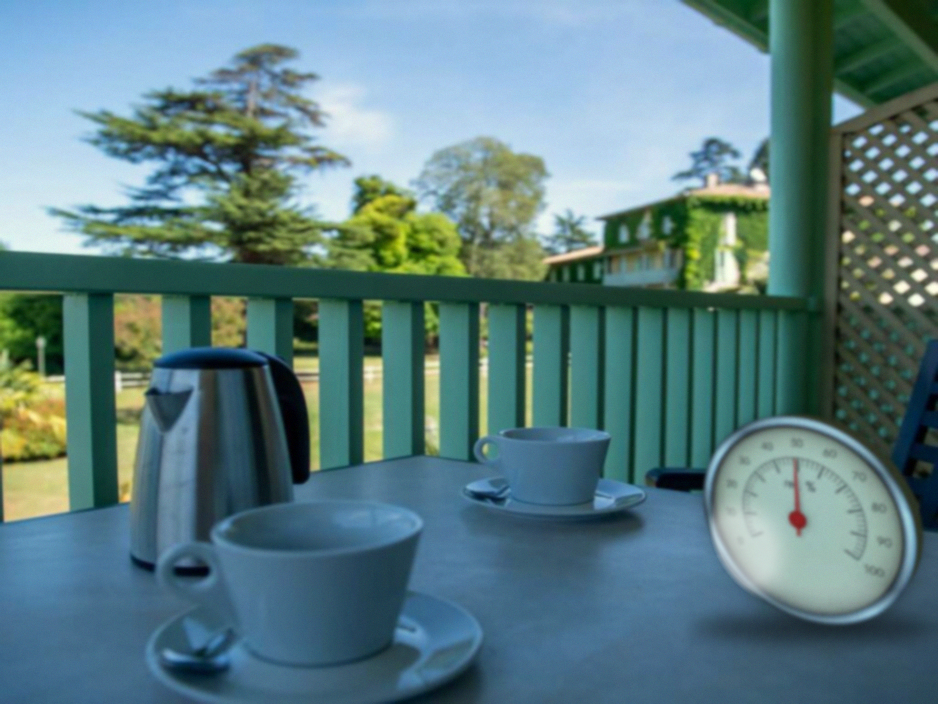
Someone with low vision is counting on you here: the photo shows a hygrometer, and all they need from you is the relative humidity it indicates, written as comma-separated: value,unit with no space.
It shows 50,%
